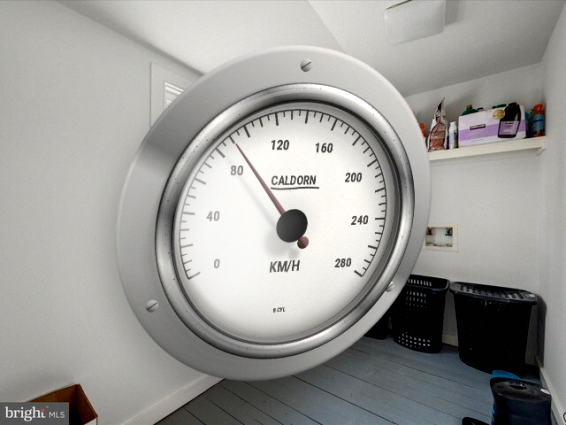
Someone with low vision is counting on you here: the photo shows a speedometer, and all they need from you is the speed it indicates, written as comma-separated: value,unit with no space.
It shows 90,km/h
